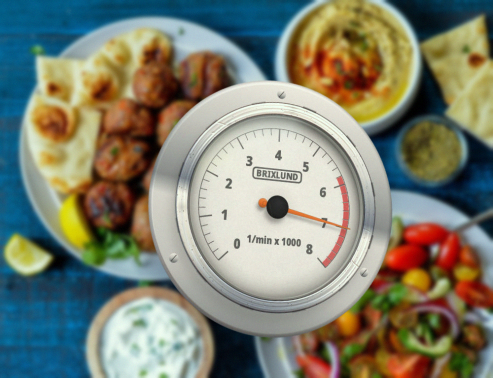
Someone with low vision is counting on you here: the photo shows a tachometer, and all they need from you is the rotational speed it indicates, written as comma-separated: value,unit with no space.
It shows 7000,rpm
